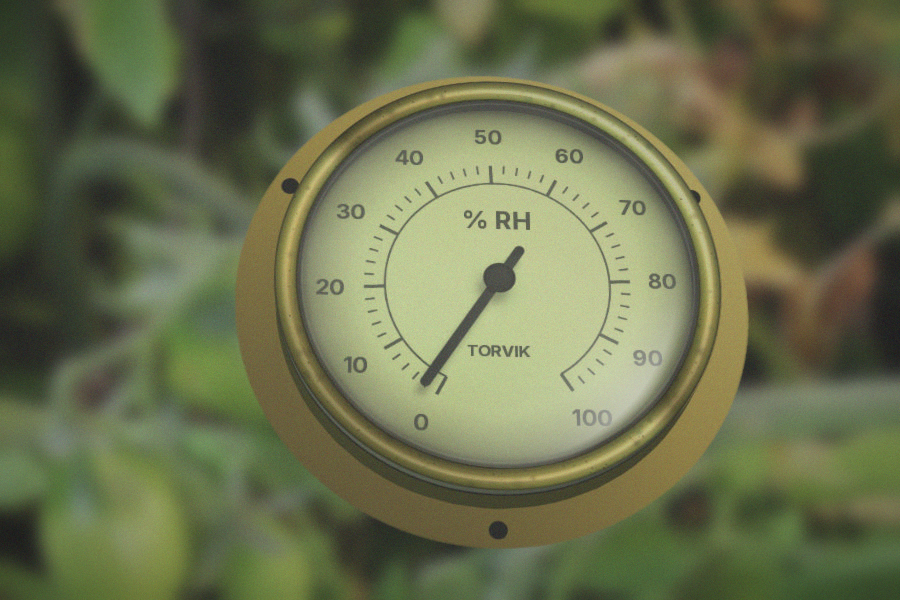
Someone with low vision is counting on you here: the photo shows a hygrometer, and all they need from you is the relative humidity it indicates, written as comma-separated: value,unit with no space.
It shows 2,%
